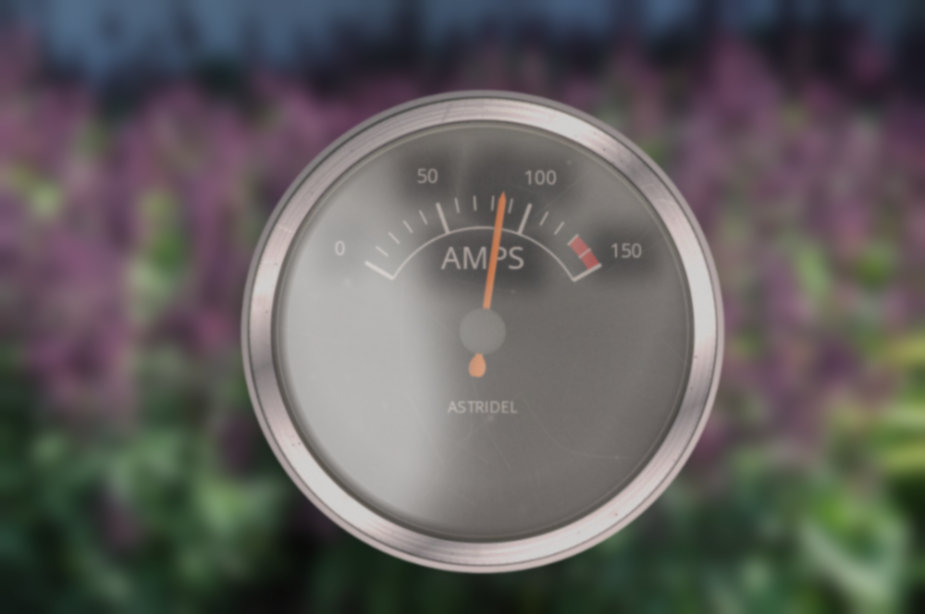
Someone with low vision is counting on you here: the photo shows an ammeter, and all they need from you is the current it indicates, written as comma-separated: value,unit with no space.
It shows 85,A
